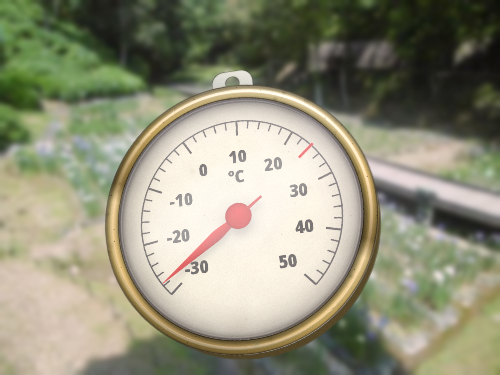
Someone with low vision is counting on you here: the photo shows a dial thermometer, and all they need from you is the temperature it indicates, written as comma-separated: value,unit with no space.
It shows -28,°C
